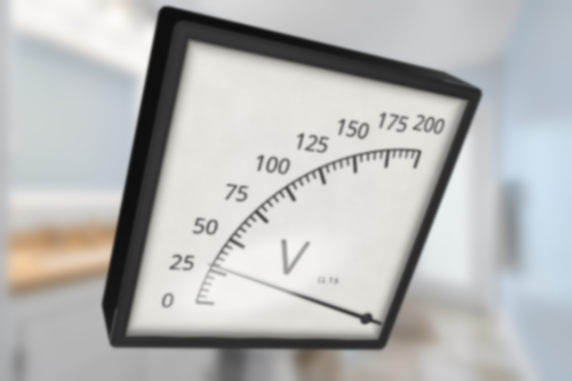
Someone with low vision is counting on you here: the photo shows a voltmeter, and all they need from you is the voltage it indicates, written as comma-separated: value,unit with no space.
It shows 30,V
